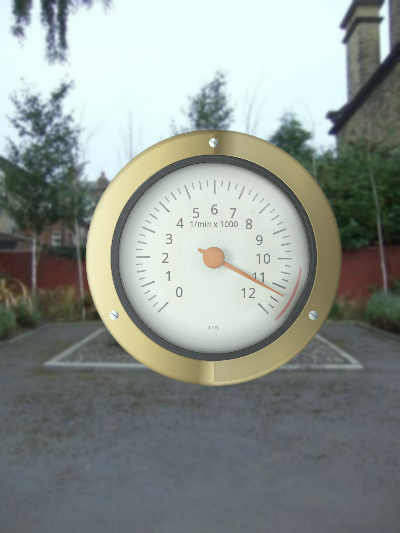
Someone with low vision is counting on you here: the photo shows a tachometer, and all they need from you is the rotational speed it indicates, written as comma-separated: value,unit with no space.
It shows 11250,rpm
